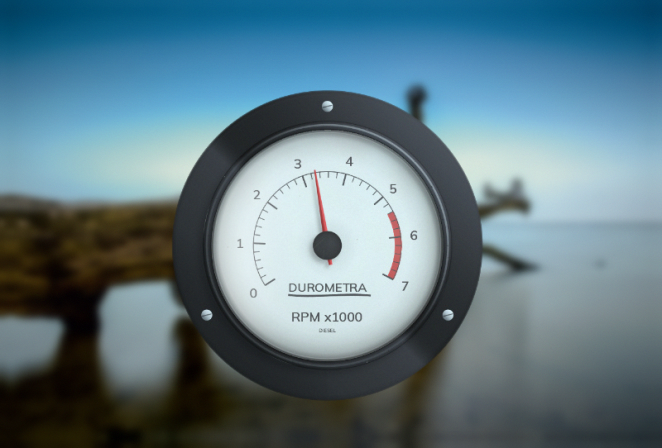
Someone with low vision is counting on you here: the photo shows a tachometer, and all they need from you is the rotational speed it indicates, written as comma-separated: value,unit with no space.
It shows 3300,rpm
